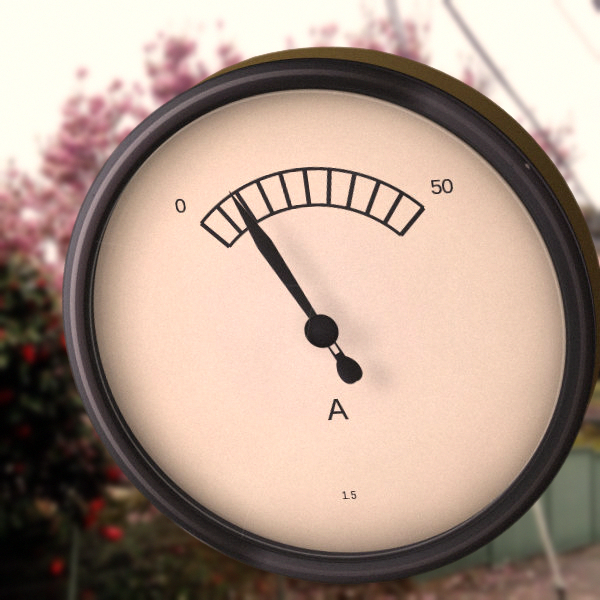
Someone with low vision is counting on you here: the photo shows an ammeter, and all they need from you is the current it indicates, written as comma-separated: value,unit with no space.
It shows 10,A
